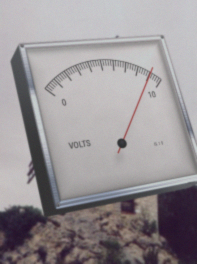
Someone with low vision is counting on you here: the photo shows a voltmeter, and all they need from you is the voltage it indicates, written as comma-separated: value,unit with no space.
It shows 9,V
